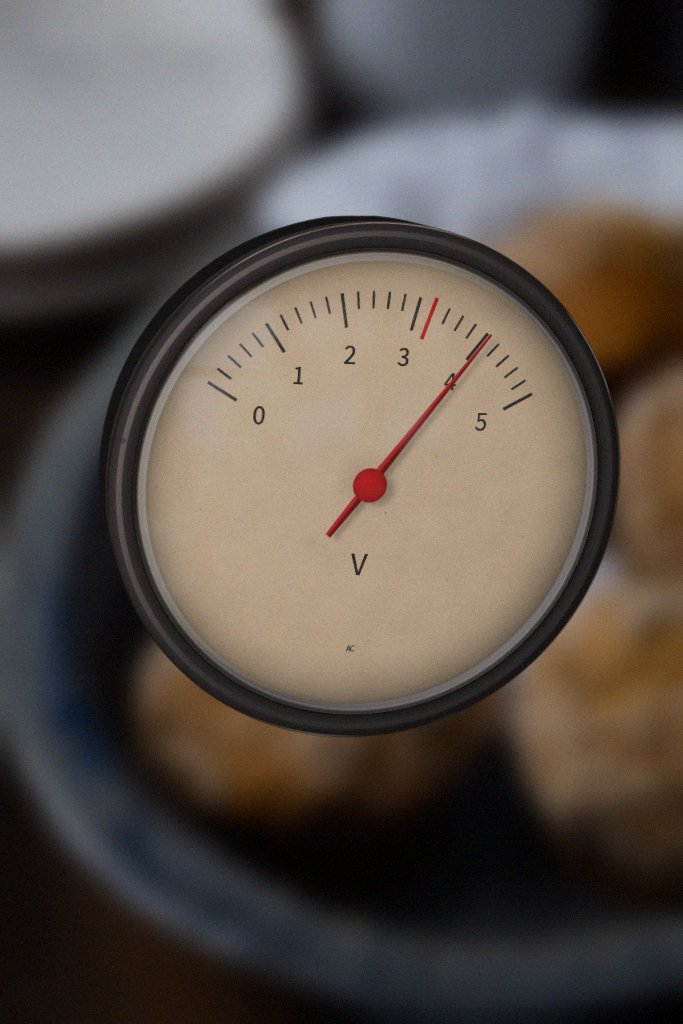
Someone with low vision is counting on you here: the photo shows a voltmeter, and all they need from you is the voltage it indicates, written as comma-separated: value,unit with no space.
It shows 4,V
